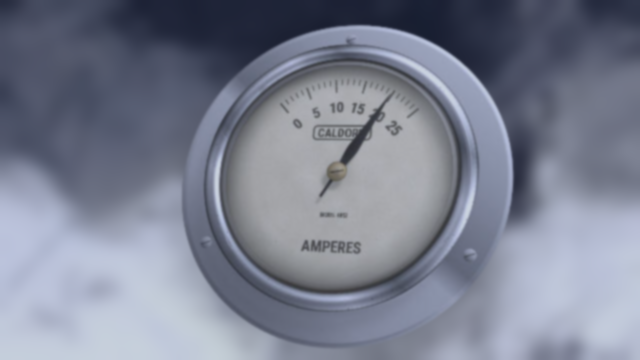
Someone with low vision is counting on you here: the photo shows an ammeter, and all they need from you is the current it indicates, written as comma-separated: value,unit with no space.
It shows 20,A
